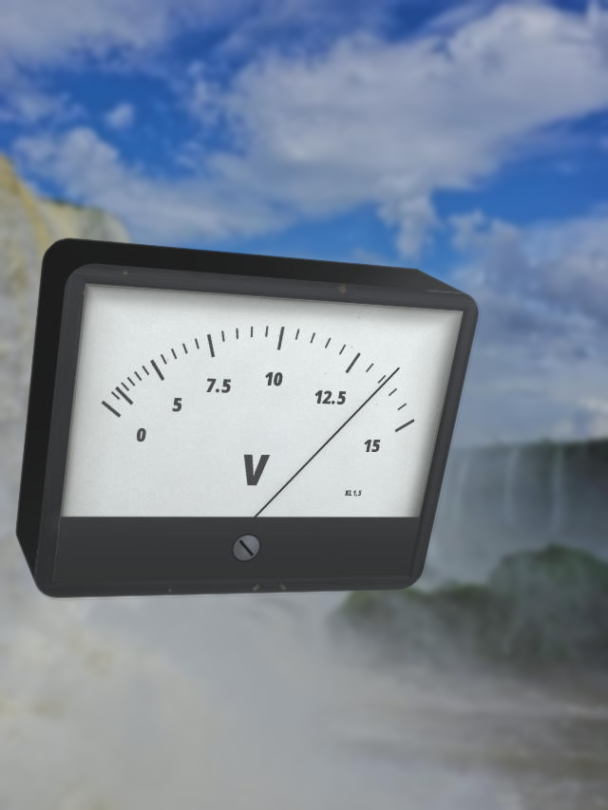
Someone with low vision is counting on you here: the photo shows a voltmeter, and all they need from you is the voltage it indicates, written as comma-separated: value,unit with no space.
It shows 13.5,V
